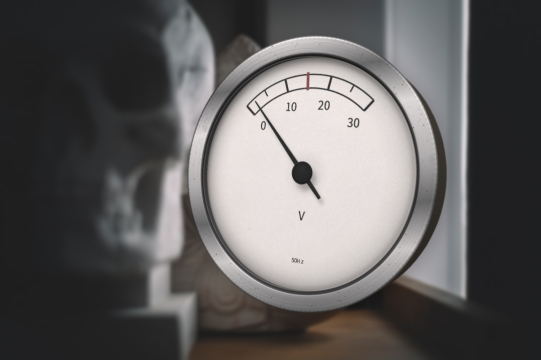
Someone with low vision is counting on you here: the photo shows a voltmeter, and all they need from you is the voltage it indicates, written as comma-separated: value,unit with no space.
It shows 2.5,V
